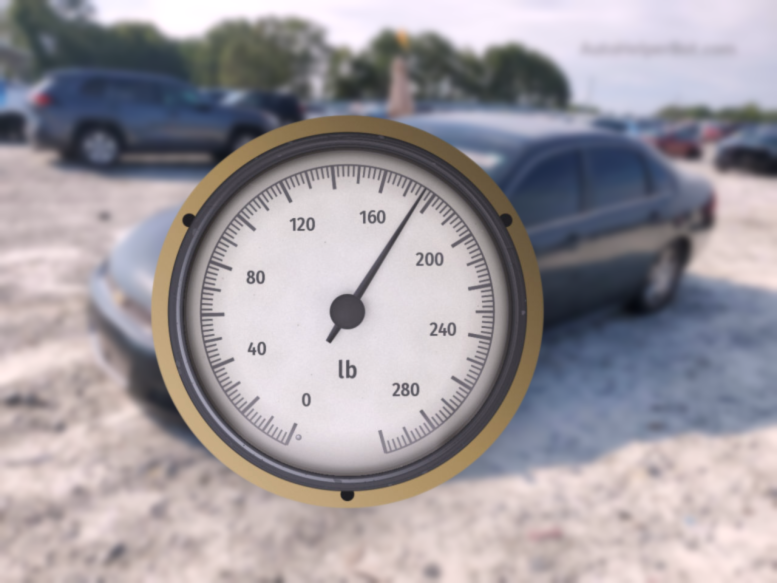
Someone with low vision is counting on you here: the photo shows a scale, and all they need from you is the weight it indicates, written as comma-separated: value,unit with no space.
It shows 176,lb
